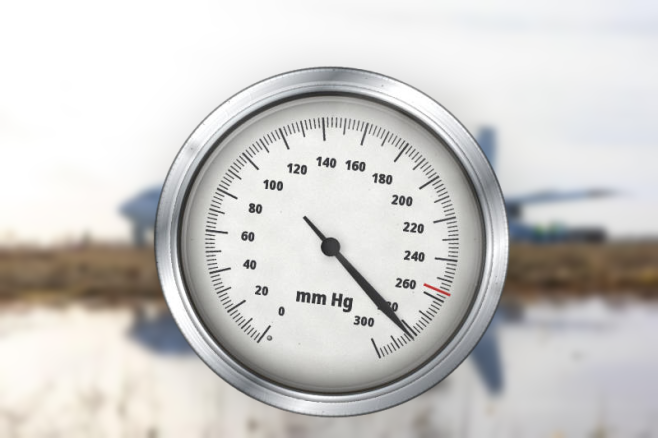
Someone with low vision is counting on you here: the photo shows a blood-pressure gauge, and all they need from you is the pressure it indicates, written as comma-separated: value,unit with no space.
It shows 282,mmHg
